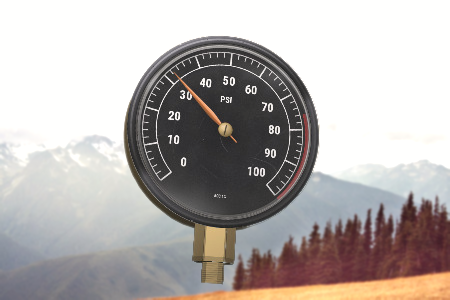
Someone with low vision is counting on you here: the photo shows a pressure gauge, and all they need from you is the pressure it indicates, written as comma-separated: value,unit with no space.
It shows 32,psi
